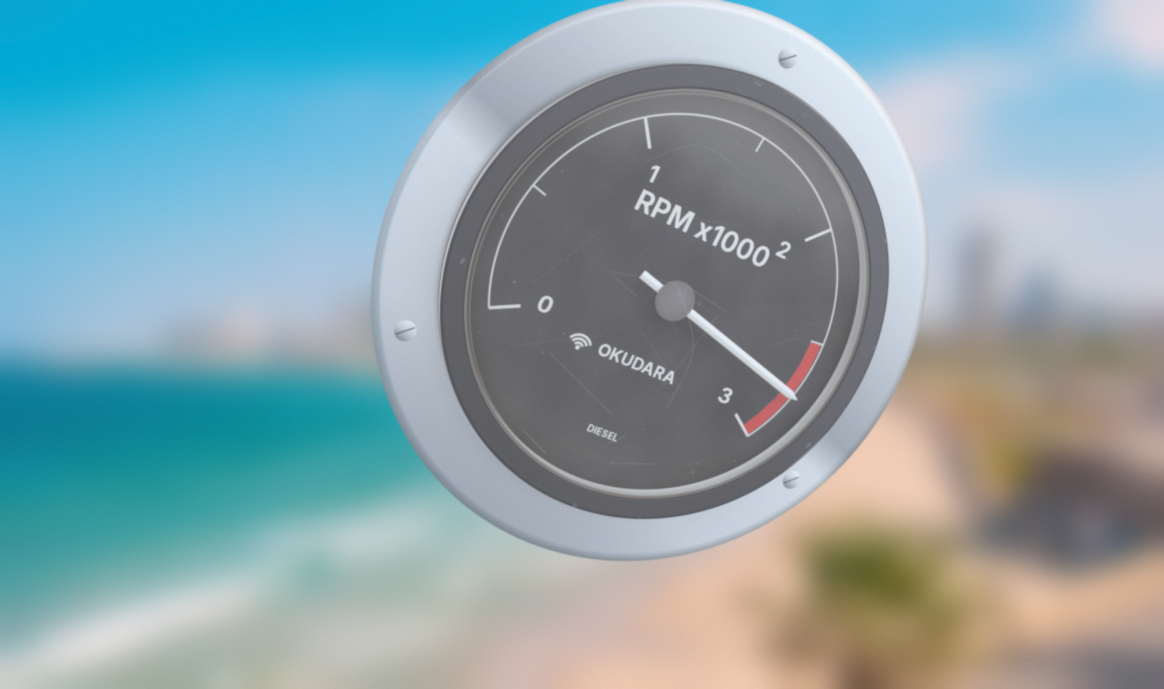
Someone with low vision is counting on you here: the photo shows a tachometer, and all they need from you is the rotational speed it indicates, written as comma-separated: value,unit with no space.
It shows 2750,rpm
